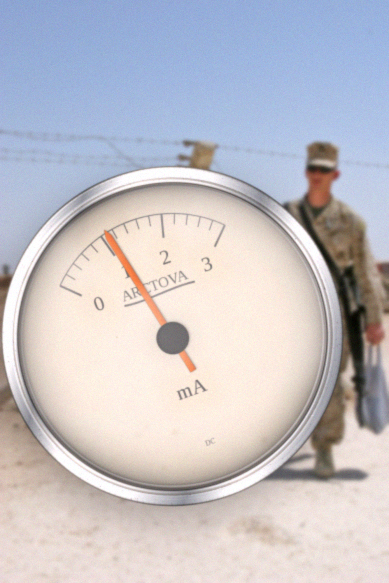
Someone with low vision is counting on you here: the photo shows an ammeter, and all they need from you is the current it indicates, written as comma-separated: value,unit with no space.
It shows 1.1,mA
